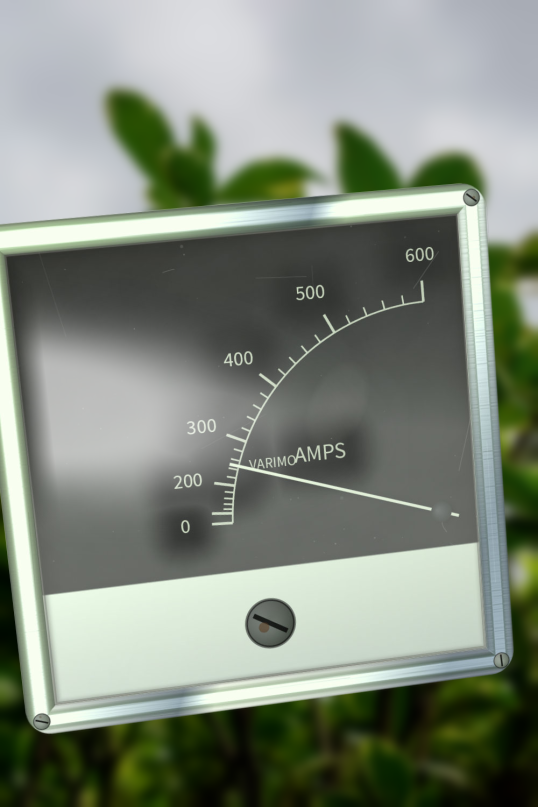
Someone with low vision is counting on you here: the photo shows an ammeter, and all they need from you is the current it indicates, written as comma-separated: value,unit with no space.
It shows 250,A
